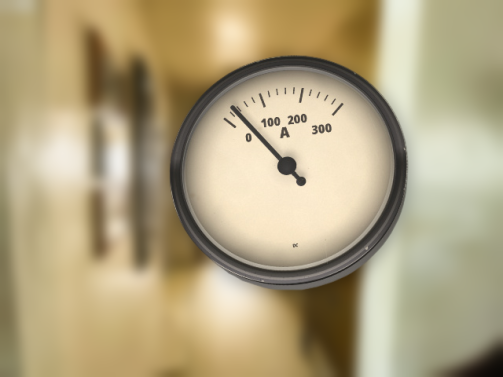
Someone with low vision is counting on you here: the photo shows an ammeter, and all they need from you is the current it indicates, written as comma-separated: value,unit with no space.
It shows 30,A
